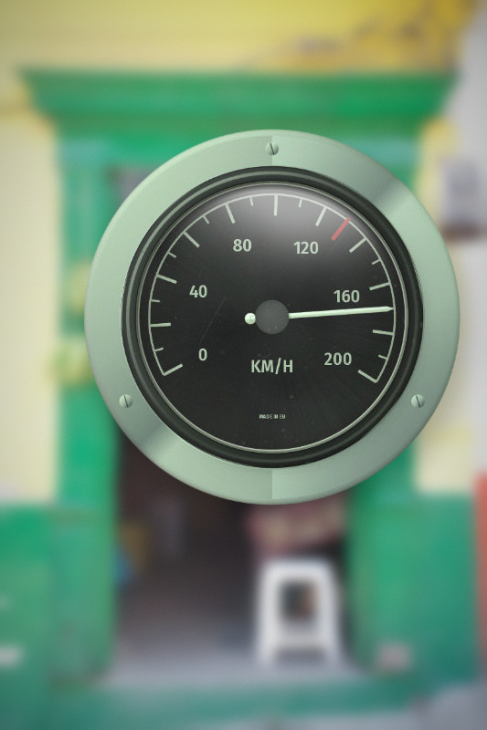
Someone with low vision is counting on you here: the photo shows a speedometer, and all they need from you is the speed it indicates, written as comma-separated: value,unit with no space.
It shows 170,km/h
